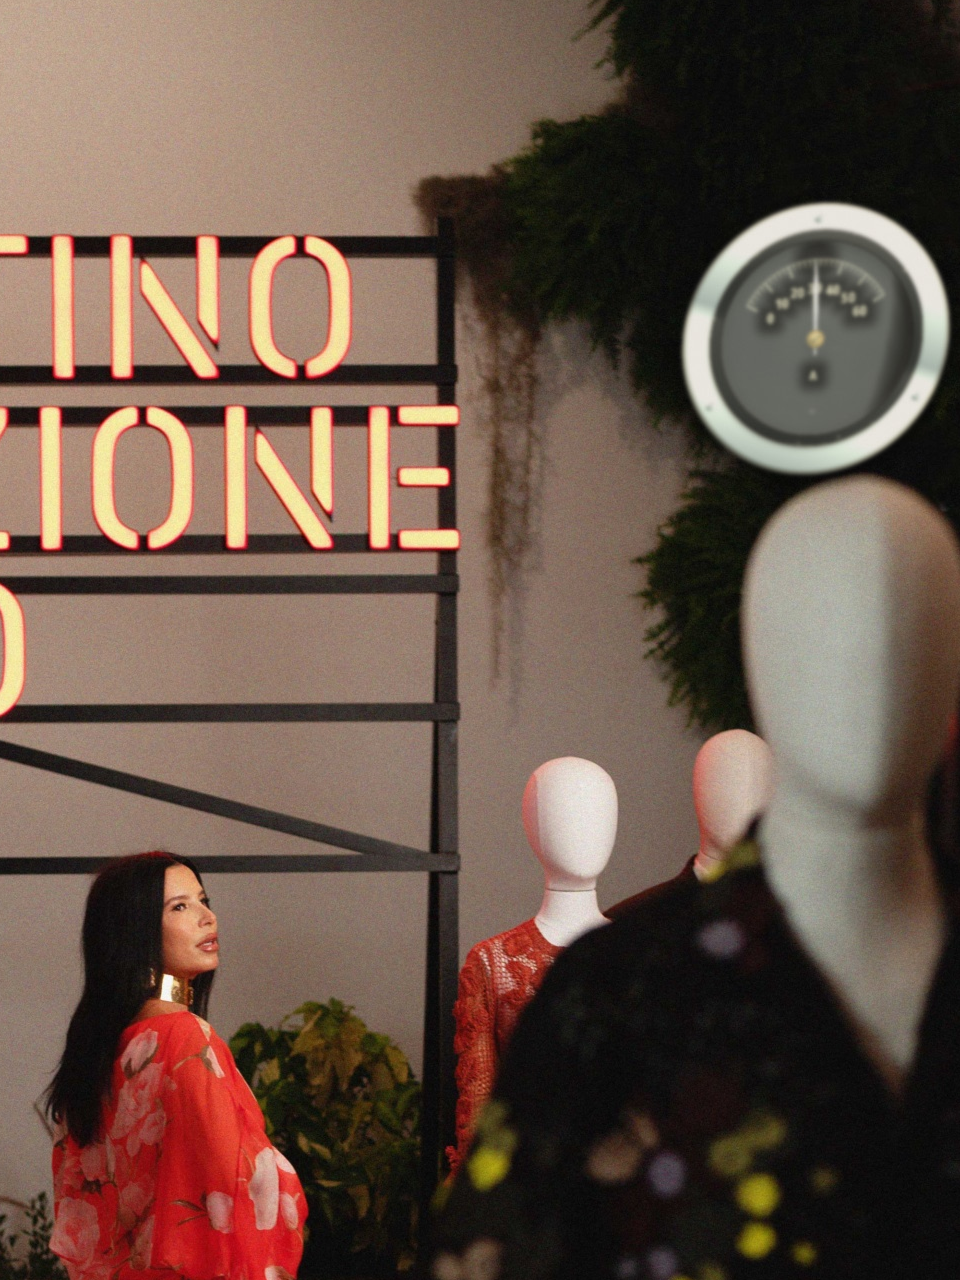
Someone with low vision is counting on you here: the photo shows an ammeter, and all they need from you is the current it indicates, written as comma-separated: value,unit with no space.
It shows 30,A
